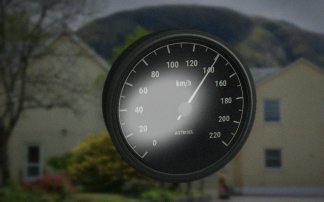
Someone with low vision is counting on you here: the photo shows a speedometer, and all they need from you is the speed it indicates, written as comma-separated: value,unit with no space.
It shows 140,km/h
